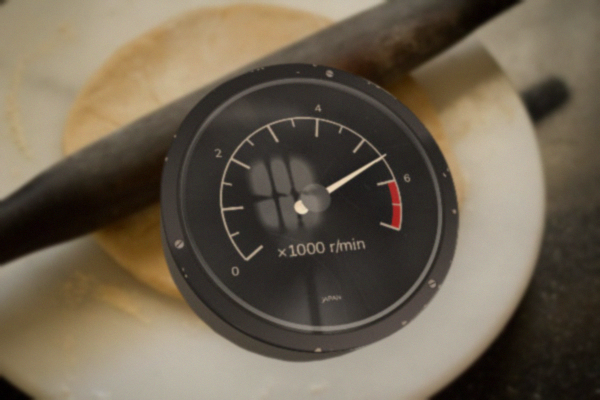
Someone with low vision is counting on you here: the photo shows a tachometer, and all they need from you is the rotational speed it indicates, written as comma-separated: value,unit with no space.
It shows 5500,rpm
